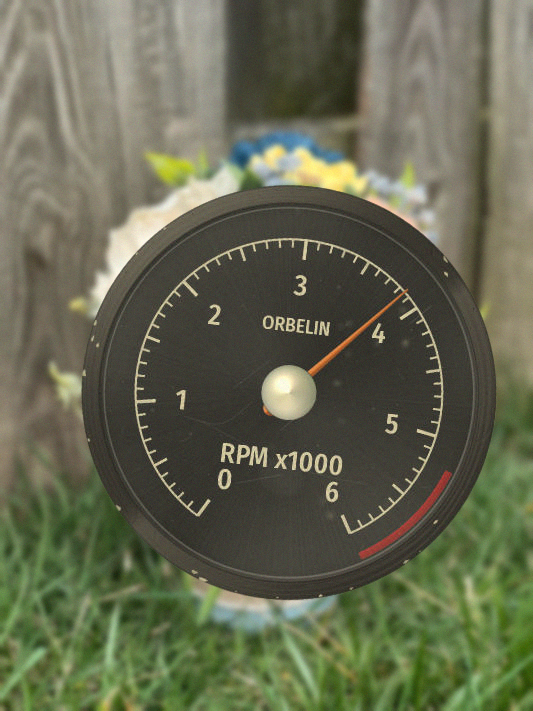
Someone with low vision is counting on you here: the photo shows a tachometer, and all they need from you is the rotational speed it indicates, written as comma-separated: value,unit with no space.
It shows 3850,rpm
